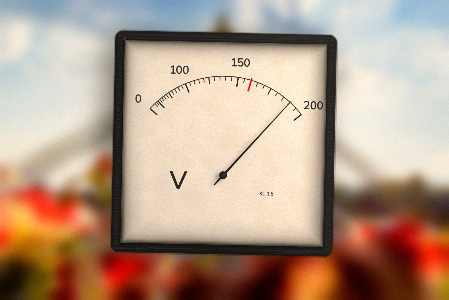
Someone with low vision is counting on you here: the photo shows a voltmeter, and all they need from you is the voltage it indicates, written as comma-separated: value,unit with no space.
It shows 190,V
